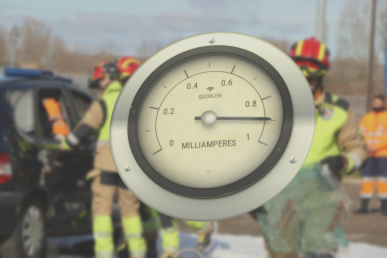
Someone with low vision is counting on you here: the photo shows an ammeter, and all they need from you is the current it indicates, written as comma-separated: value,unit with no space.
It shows 0.9,mA
